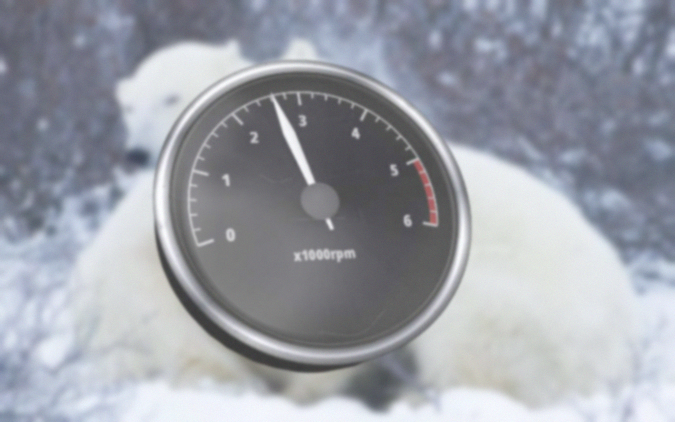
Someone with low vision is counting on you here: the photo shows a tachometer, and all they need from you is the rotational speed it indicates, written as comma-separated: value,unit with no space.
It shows 2600,rpm
